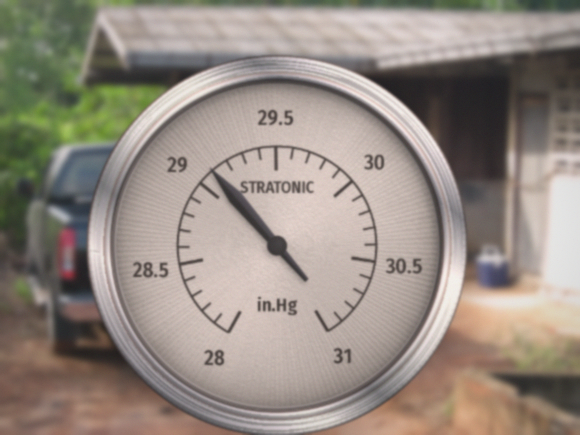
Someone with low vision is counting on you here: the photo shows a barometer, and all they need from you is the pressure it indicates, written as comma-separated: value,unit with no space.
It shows 29.1,inHg
